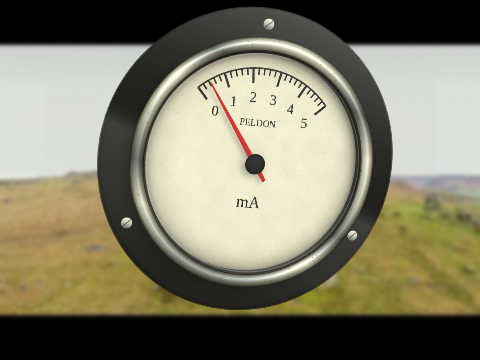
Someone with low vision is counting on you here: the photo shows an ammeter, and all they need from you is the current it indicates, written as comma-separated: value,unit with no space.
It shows 0.4,mA
